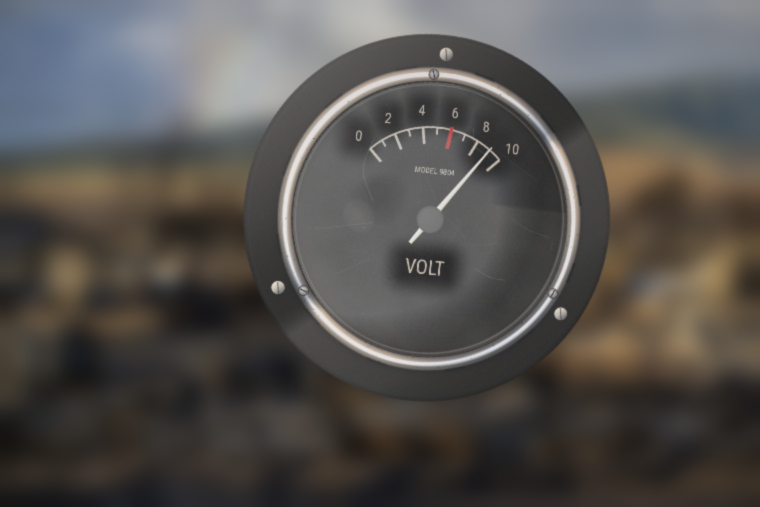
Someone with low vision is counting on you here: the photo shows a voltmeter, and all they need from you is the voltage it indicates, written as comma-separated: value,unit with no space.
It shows 9,V
